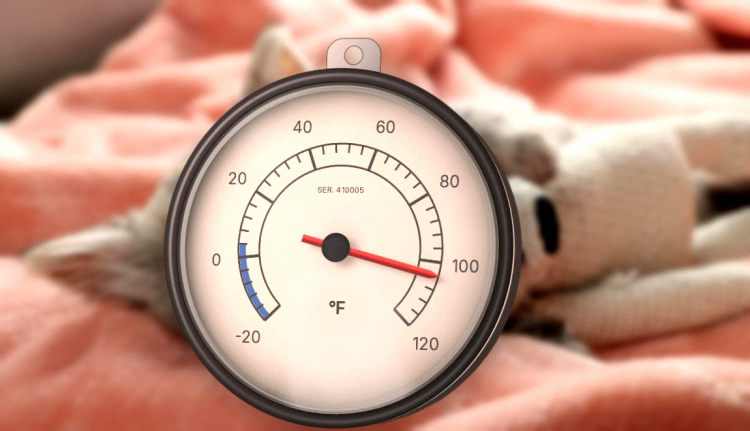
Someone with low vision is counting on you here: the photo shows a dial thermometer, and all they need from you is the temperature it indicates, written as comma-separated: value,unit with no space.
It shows 104,°F
